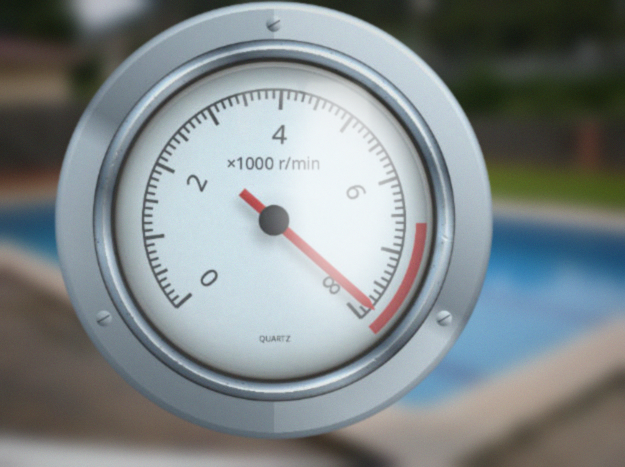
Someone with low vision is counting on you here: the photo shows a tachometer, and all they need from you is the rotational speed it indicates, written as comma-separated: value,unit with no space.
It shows 7800,rpm
